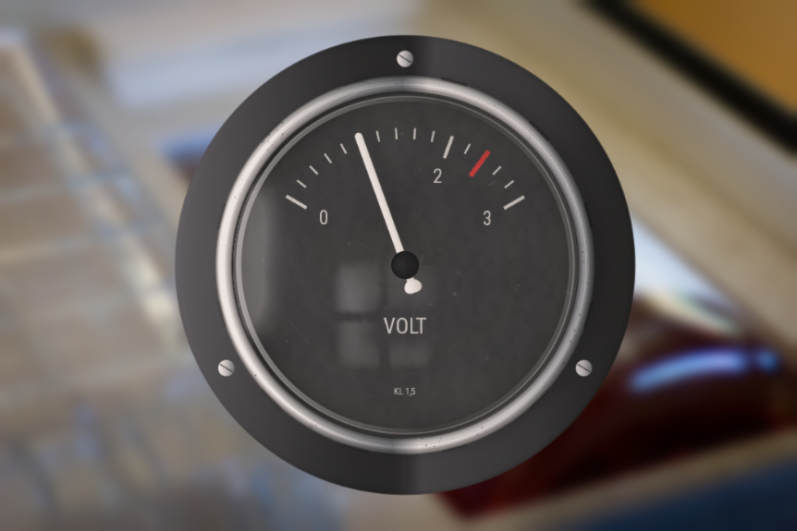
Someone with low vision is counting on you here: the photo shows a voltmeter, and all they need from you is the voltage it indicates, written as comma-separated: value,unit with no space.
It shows 1,V
